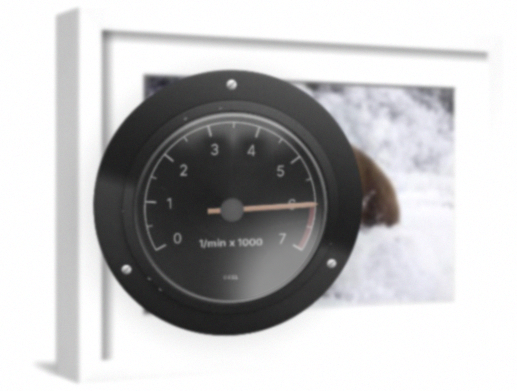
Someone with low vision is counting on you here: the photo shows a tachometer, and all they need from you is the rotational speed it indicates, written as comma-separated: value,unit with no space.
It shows 6000,rpm
